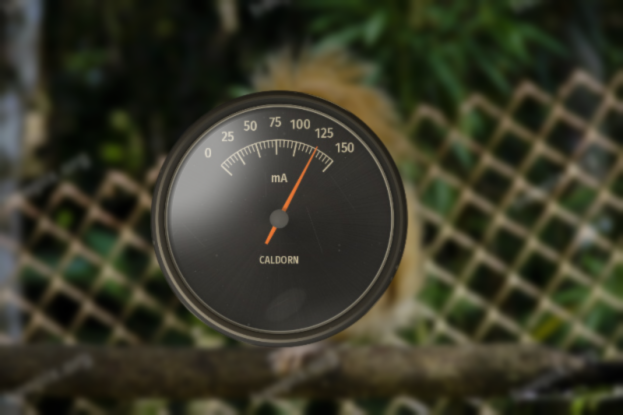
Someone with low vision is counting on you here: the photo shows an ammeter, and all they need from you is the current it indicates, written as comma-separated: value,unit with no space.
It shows 125,mA
